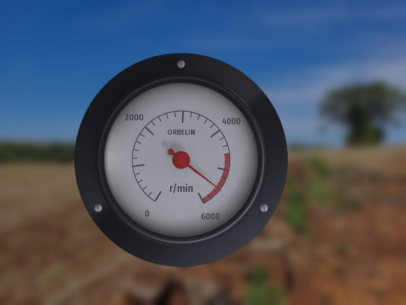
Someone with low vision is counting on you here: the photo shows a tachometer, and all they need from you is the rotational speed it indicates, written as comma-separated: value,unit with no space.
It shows 5500,rpm
